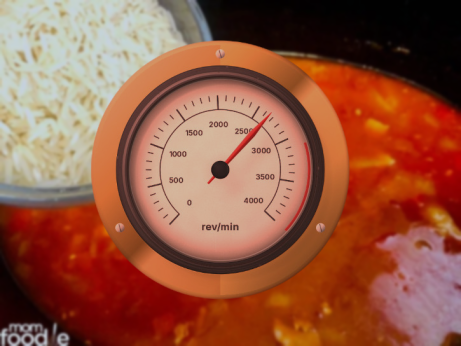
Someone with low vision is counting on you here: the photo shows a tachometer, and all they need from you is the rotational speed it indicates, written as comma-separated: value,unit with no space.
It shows 2650,rpm
